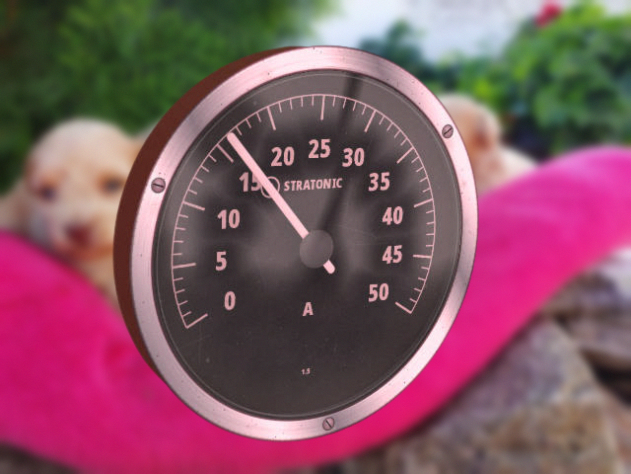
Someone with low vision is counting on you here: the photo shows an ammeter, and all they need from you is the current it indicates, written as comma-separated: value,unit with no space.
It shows 16,A
